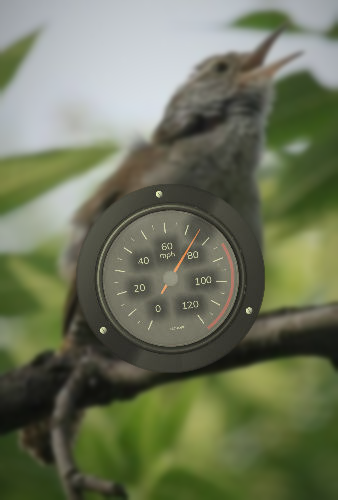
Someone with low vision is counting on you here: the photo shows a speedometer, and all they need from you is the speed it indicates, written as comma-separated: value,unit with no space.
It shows 75,mph
